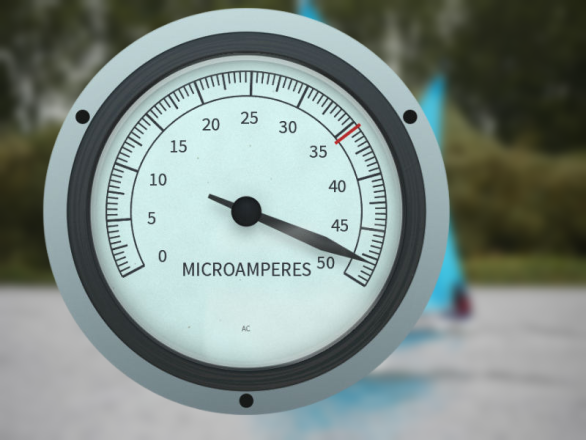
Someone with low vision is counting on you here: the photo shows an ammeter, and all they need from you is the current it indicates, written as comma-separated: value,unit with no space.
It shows 48,µA
